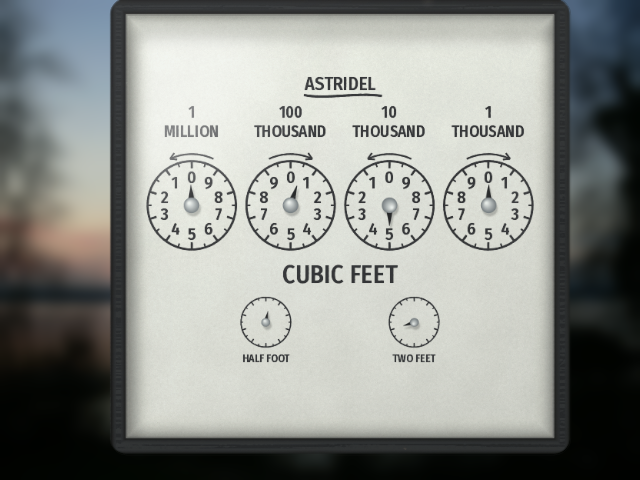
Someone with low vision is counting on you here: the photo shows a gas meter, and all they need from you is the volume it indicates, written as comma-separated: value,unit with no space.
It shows 5000,ft³
